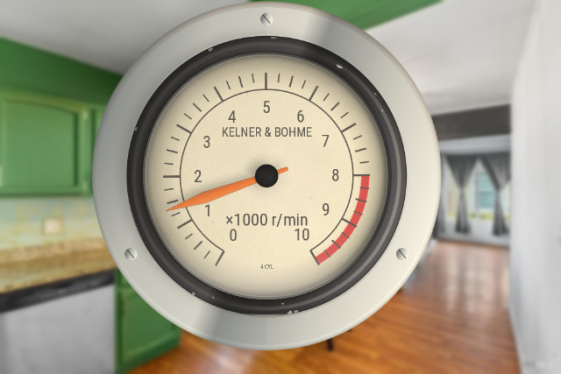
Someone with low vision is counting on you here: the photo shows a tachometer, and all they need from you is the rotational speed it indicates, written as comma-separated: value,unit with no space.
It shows 1375,rpm
